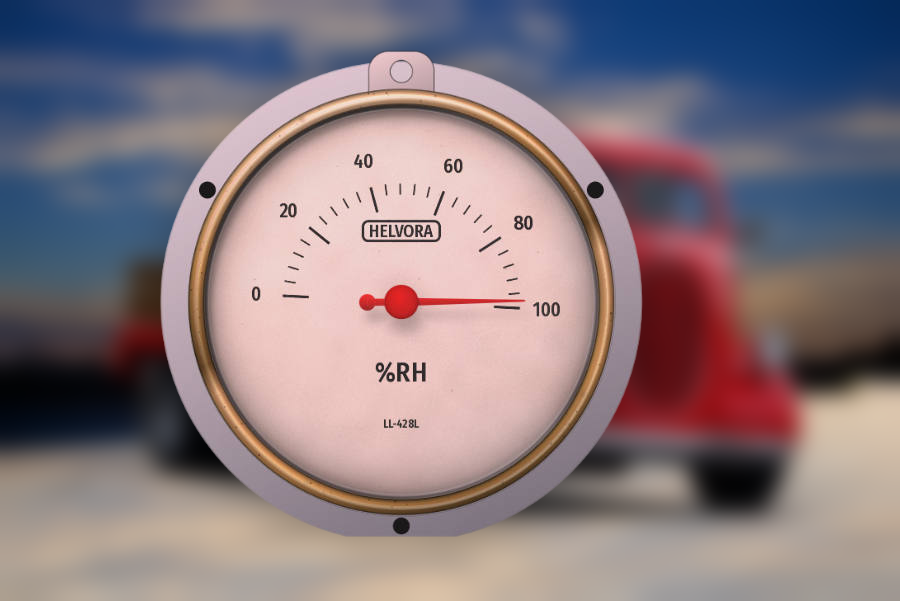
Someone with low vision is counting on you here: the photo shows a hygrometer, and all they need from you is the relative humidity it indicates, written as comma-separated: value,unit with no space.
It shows 98,%
